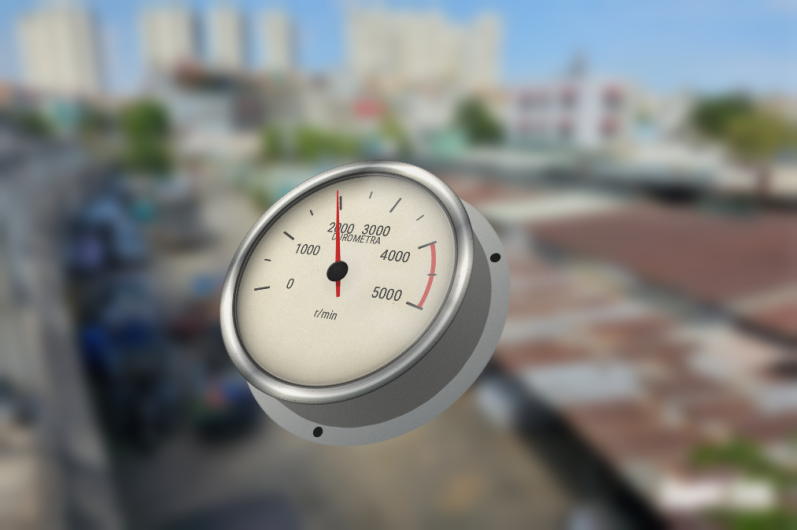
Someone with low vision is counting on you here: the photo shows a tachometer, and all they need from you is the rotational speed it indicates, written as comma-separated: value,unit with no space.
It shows 2000,rpm
